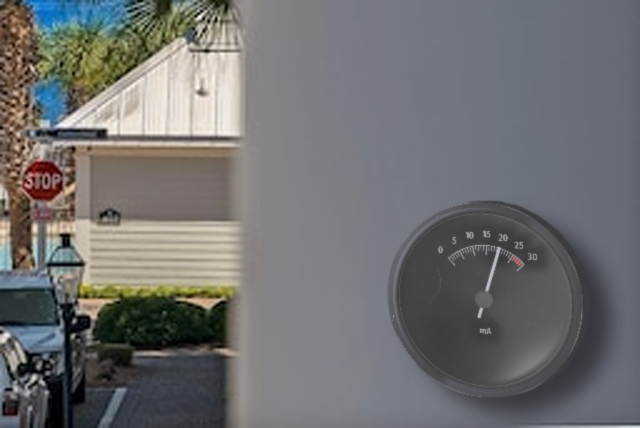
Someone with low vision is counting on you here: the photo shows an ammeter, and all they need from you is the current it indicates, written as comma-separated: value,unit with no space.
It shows 20,mA
